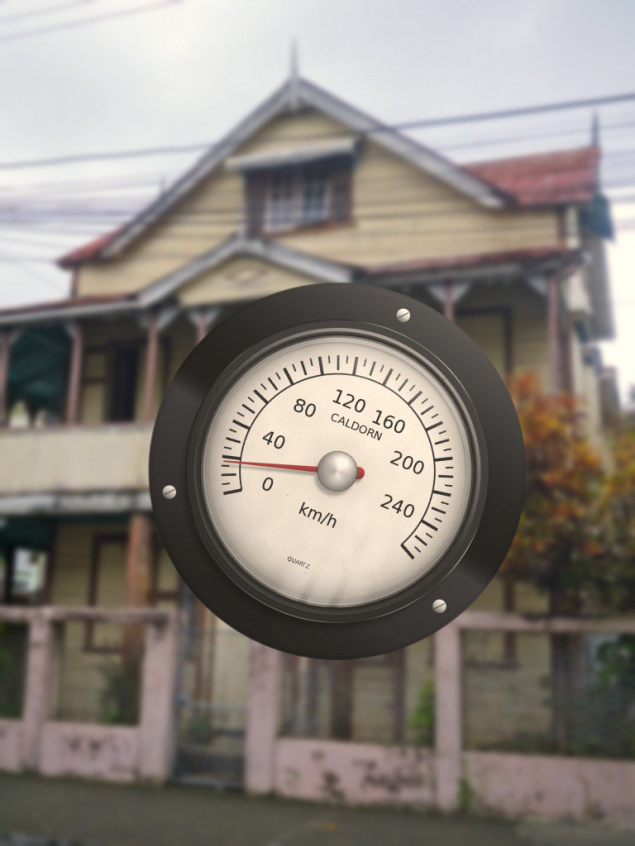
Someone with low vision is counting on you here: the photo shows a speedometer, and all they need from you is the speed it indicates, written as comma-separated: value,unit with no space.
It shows 17.5,km/h
